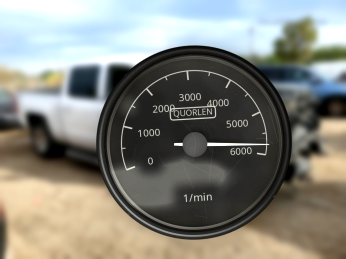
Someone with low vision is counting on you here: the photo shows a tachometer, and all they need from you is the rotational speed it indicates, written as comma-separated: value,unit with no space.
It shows 5750,rpm
